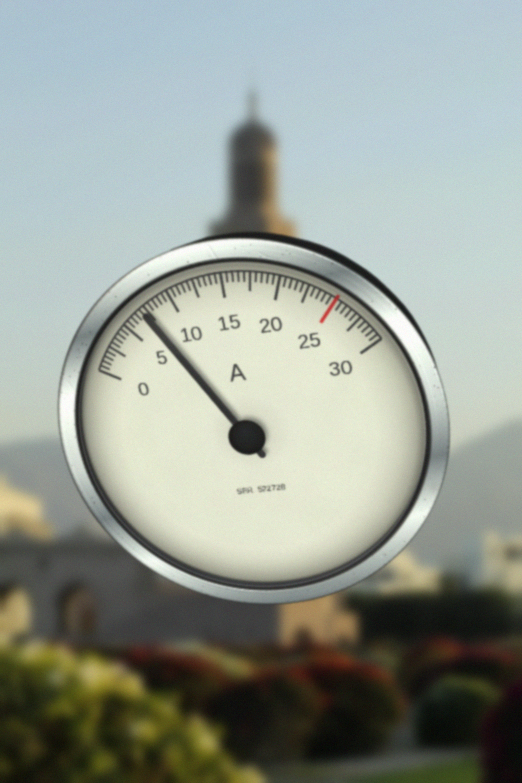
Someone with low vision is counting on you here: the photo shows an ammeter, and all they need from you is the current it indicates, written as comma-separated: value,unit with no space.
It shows 7.5,A
